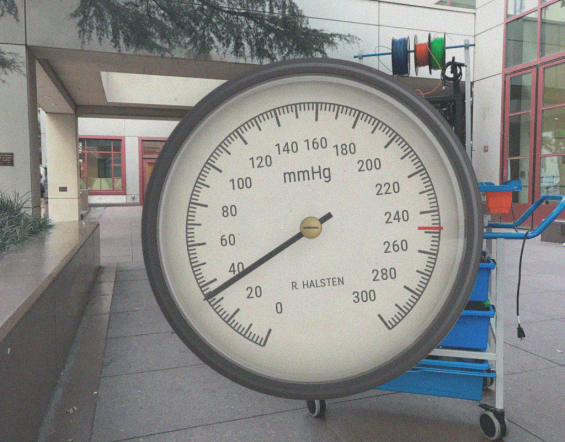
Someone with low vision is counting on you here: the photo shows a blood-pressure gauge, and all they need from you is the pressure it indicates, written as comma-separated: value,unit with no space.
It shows 34,mmHg
